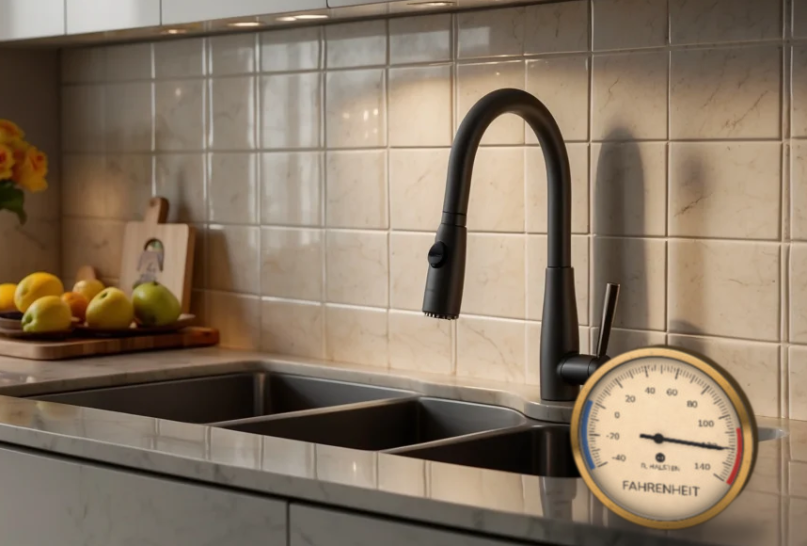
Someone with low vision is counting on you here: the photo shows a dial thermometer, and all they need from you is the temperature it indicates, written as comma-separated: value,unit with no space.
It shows 120,°F
